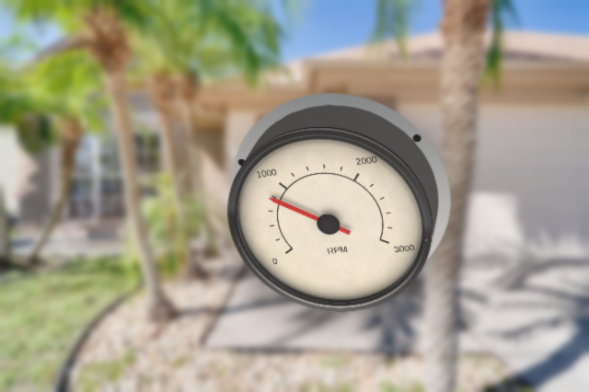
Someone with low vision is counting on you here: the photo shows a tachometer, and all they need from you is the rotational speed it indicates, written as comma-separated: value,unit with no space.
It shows 800,rpm
